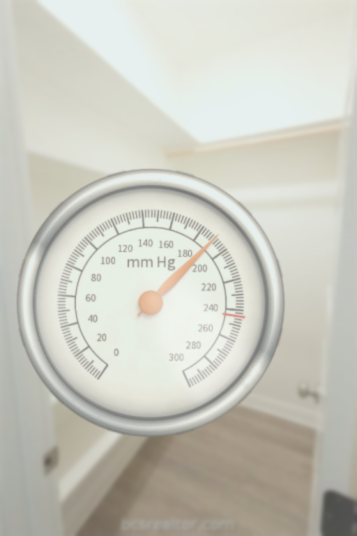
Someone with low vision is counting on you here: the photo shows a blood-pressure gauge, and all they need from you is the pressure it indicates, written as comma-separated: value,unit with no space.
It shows 190,mmHg
